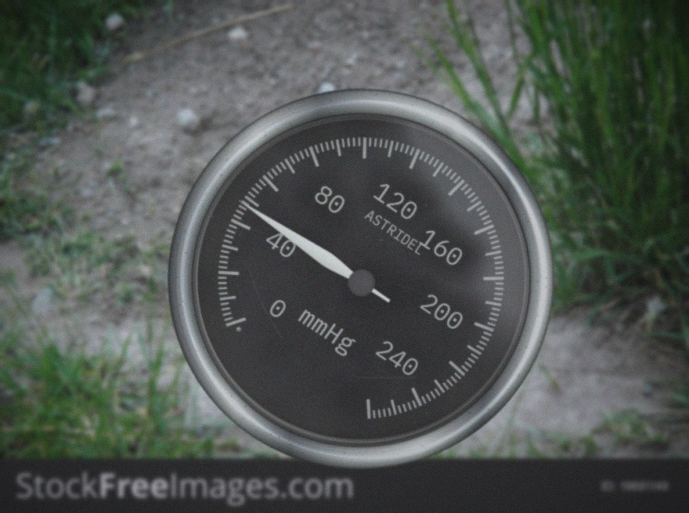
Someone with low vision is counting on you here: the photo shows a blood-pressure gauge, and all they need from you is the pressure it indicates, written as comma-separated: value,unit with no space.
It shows 48,mmHg
